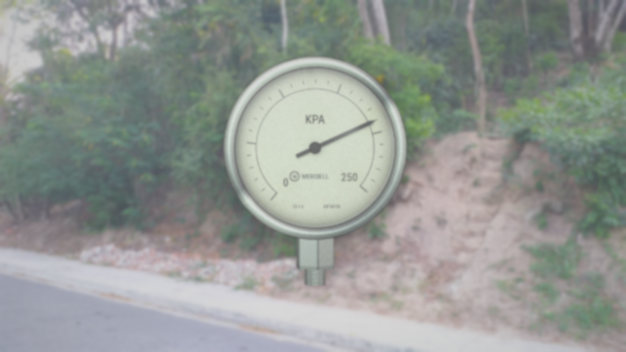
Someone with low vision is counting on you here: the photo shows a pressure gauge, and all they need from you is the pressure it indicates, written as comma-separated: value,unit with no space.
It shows 190,kPa
